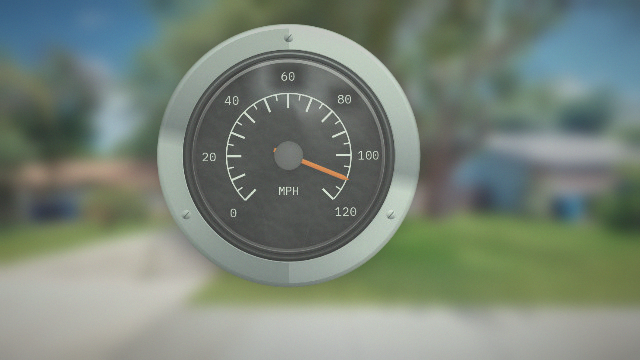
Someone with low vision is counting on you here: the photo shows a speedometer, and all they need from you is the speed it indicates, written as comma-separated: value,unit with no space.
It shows 110,mph
